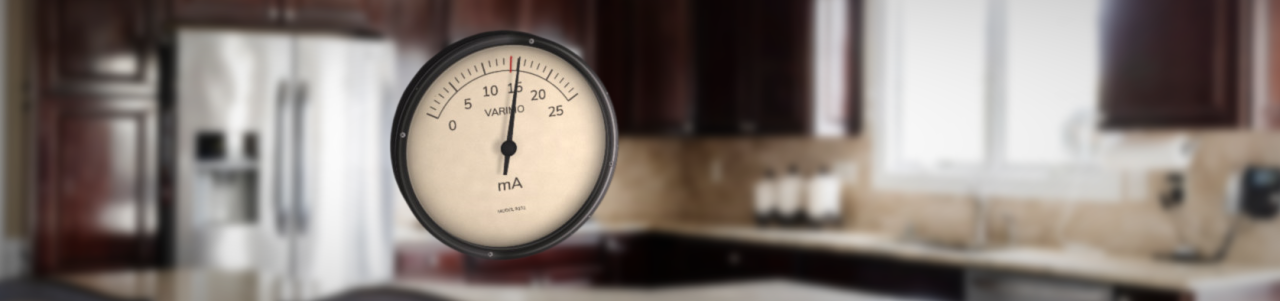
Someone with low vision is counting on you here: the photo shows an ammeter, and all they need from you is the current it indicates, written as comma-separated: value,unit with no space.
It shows 15,mA
